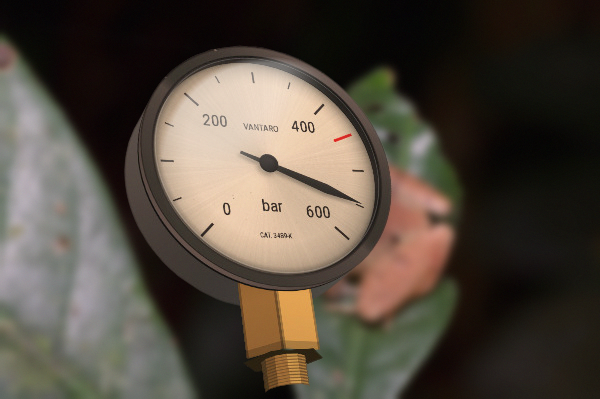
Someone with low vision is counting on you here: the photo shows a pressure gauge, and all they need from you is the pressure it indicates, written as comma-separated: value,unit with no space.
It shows 550,bar
